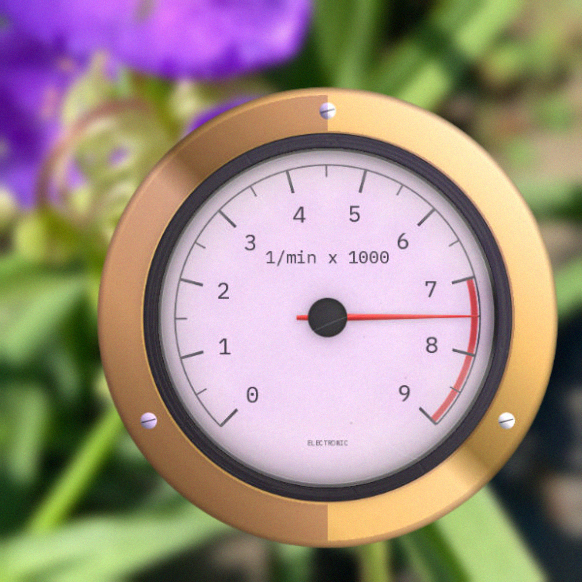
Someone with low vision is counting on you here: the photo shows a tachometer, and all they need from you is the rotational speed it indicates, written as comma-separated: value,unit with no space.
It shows 7500,rpm
